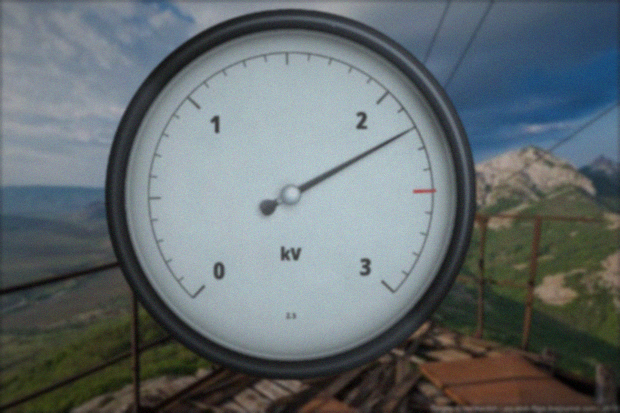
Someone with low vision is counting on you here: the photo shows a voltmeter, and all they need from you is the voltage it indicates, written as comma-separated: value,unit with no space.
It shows 2.2,kV
